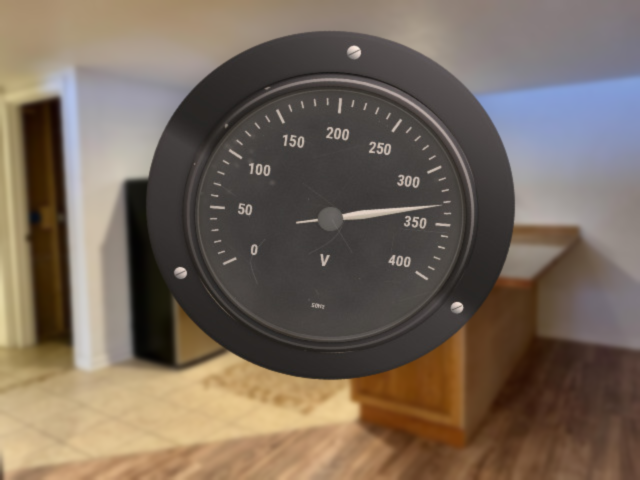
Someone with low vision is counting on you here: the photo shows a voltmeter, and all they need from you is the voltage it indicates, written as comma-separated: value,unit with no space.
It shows 330,V
